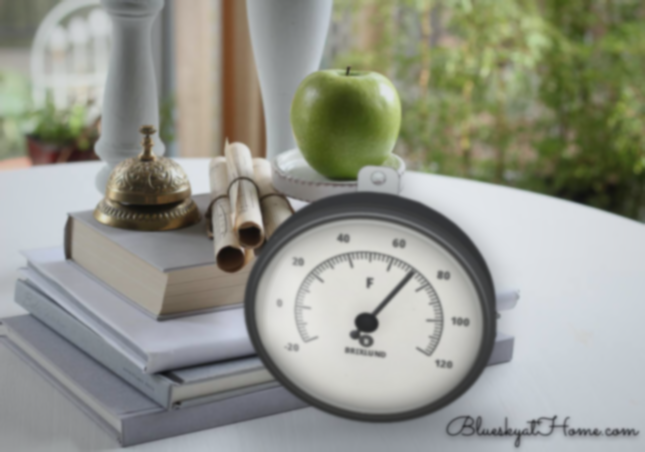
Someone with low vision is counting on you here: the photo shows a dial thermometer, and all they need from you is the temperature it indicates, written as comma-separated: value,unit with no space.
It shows 70,°F
